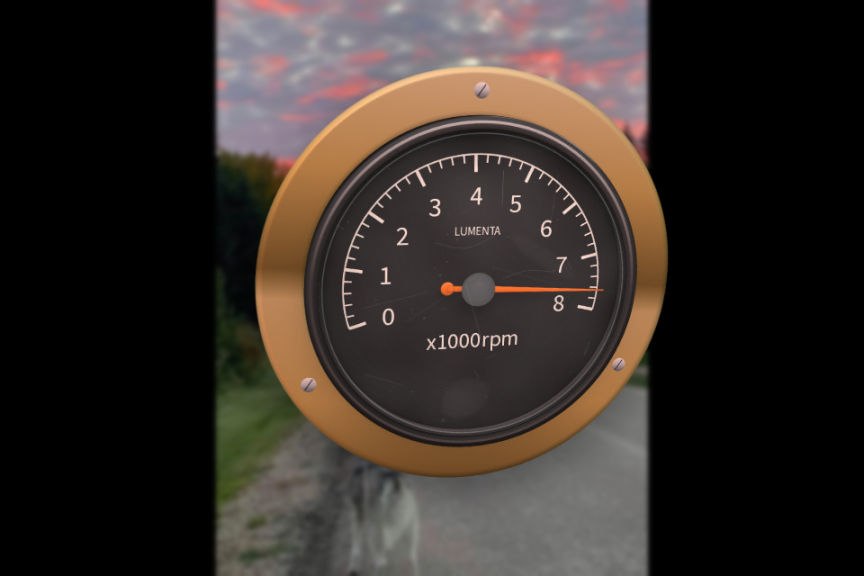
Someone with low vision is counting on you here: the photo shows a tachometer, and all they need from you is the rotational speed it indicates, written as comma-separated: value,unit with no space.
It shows 7600,rpm
